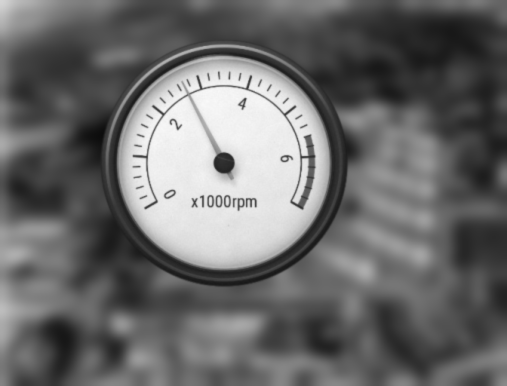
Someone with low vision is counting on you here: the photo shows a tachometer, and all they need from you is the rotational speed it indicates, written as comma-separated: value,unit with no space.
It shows 2700,rpm
